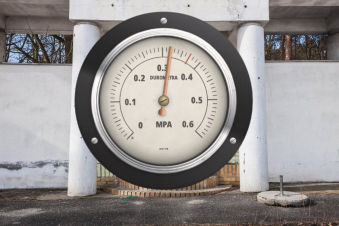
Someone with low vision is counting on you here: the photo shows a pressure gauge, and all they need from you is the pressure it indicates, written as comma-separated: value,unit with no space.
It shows 0.32,MPa
